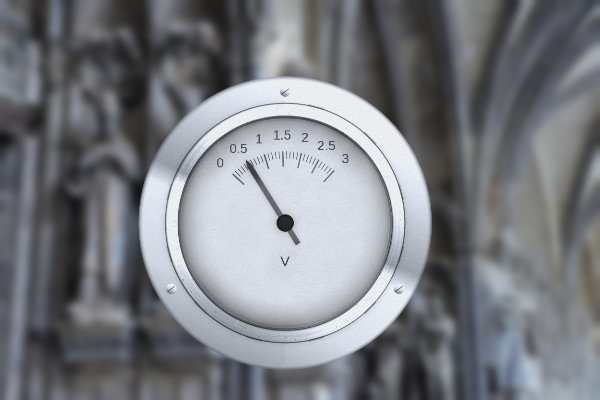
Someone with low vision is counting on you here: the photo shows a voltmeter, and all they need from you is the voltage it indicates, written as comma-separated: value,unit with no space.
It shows 0.5,V
